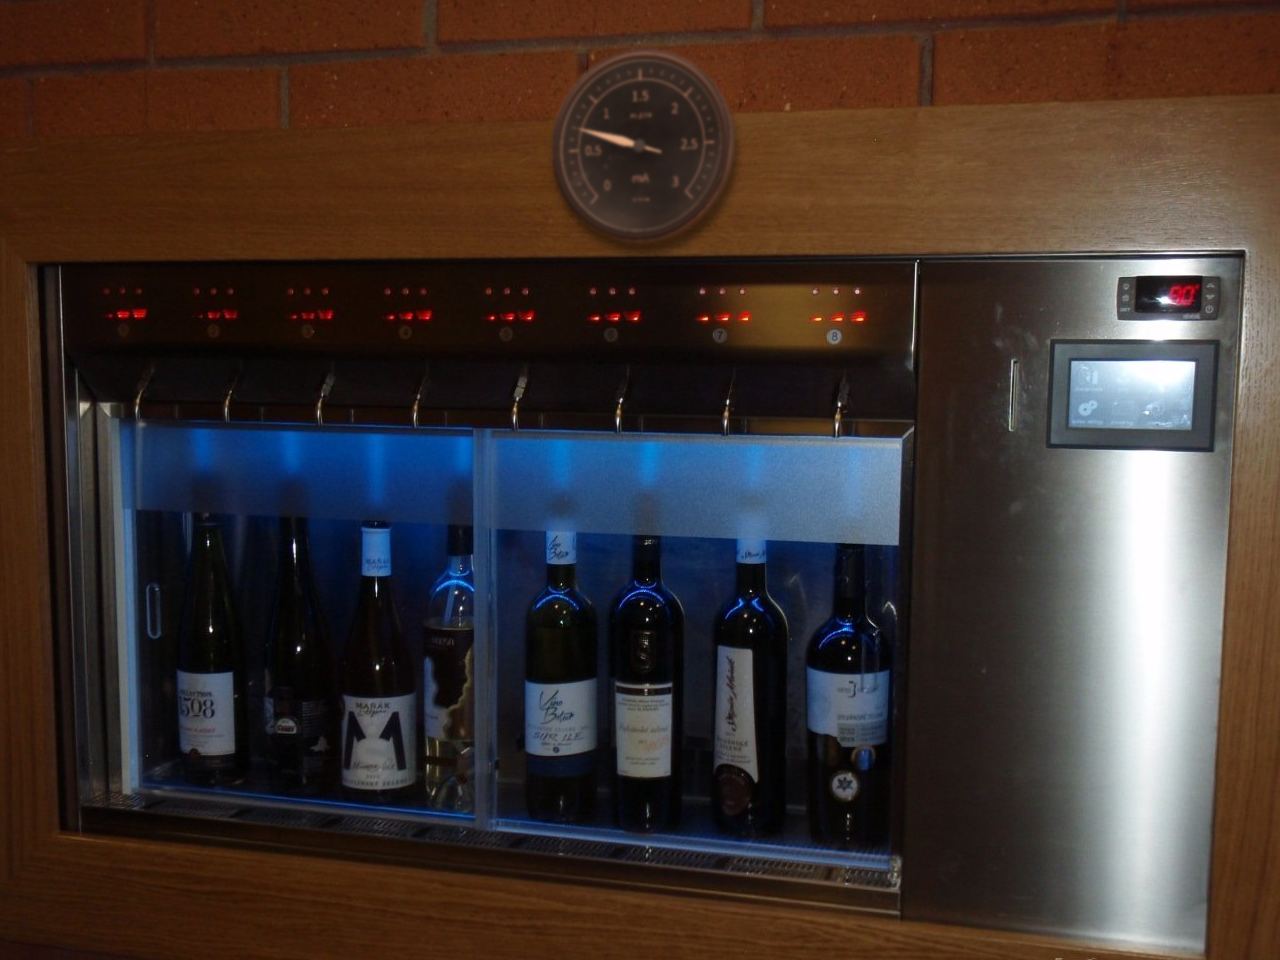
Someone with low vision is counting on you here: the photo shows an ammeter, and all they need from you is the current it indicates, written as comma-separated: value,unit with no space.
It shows 0.7,mA
